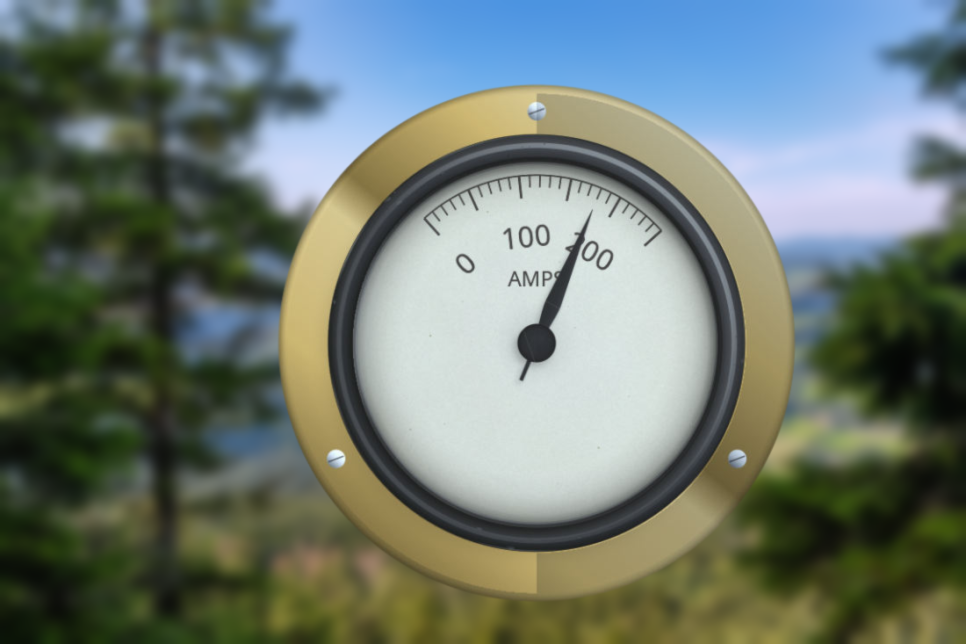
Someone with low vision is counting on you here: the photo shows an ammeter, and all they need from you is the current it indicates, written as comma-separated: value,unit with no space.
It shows 180,A
